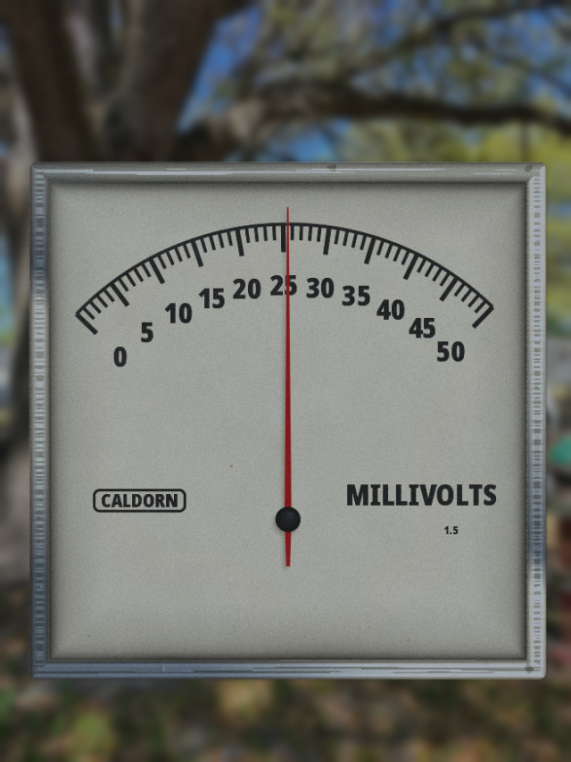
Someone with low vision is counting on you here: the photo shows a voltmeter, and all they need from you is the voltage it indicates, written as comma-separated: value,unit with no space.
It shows 25.5,mV
